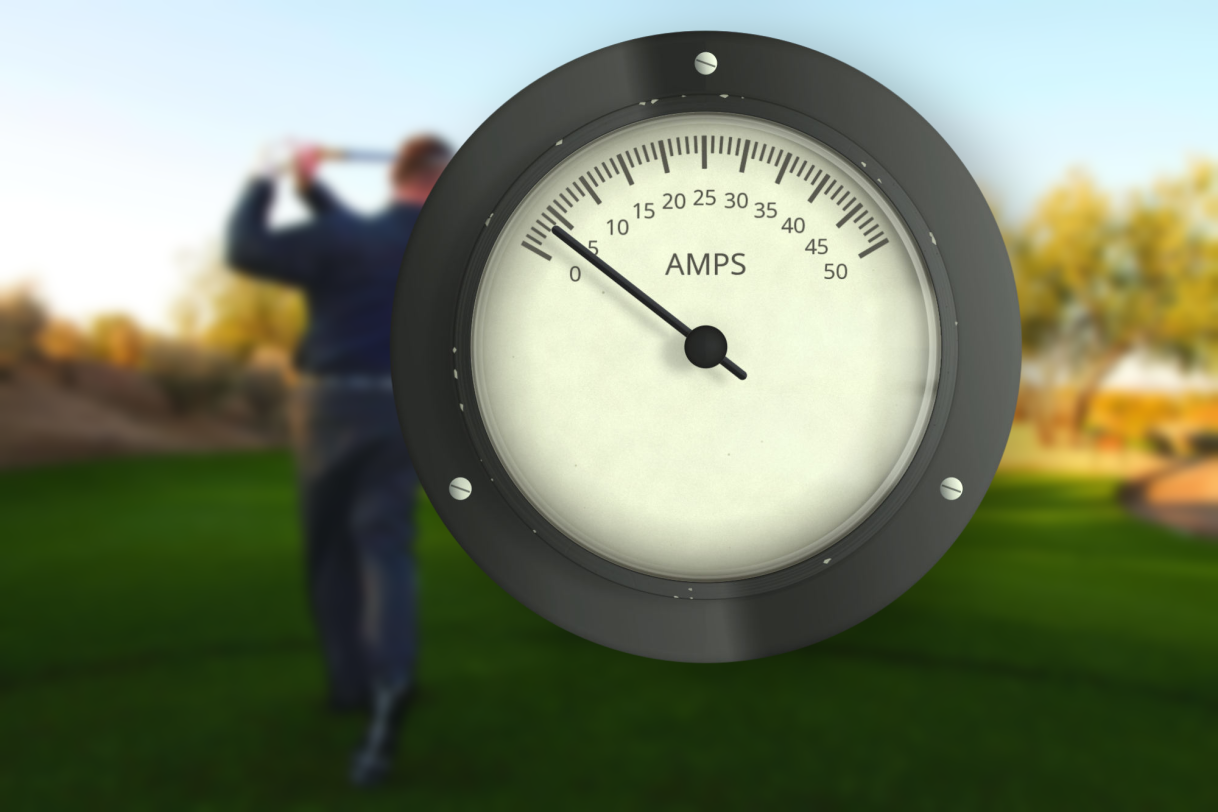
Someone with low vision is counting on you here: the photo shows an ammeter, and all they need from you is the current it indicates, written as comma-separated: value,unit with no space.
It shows 3.5,A
